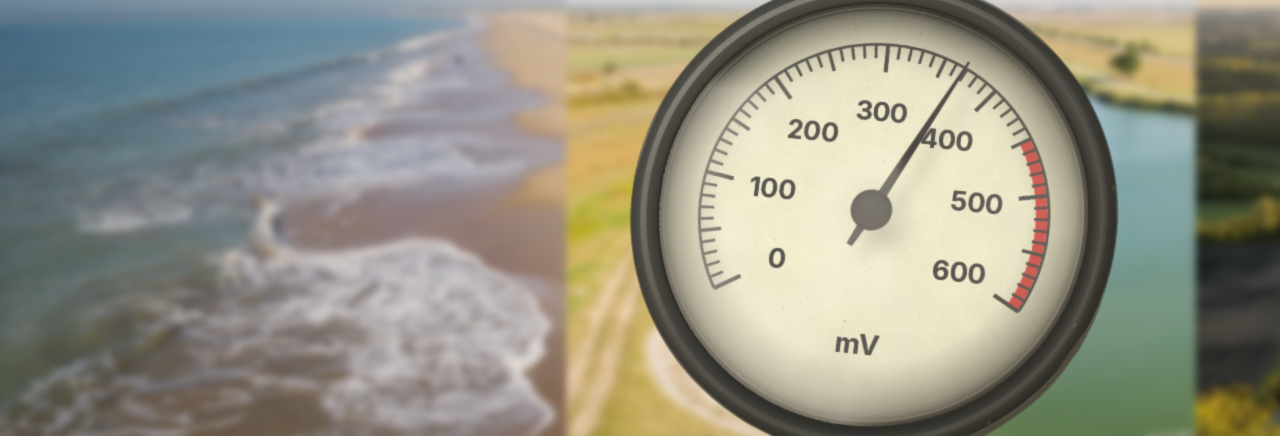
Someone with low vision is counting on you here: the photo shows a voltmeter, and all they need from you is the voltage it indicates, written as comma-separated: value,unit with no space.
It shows 370,mV
